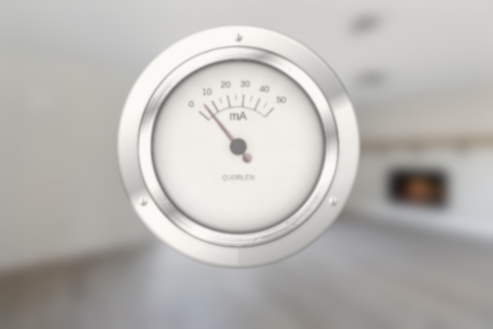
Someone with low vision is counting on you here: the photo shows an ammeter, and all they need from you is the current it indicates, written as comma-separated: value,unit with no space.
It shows 5,mA
